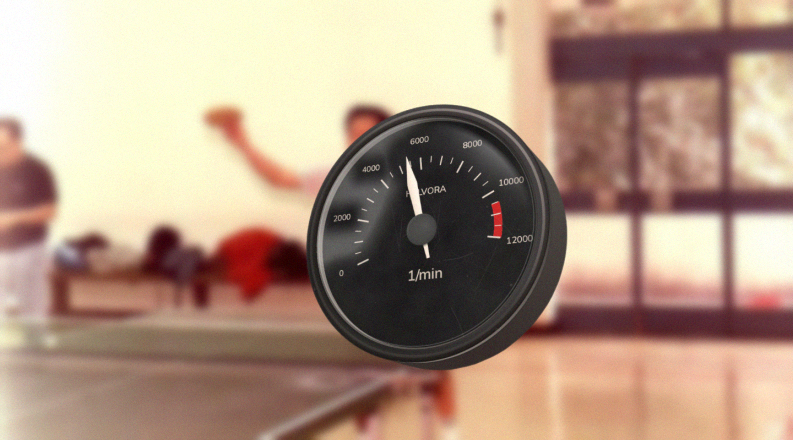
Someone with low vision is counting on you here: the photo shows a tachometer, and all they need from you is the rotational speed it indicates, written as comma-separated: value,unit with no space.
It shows 5500,rpm
